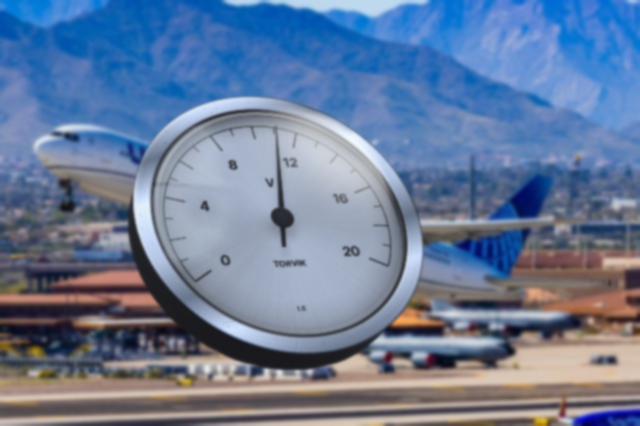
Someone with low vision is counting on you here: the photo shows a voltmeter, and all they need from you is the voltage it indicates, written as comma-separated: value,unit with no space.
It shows 11,V
